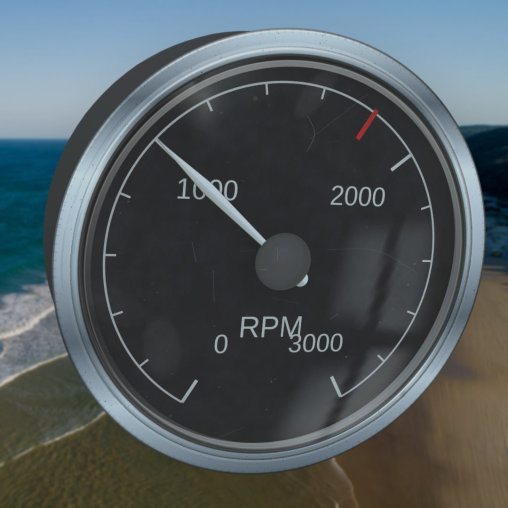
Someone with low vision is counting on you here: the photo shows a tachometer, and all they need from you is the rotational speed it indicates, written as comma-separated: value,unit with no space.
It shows 1000,rpm
